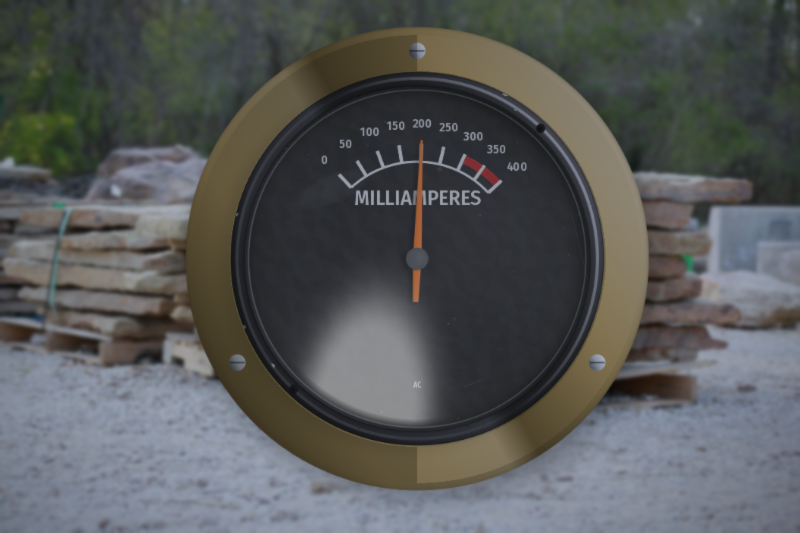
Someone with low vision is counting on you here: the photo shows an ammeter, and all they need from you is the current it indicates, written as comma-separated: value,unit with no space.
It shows 200,mA
